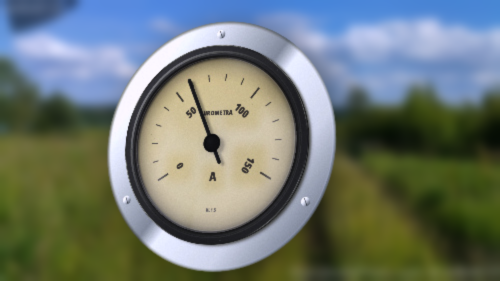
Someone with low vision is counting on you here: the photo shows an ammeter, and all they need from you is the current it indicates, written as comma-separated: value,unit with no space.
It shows 60,A
